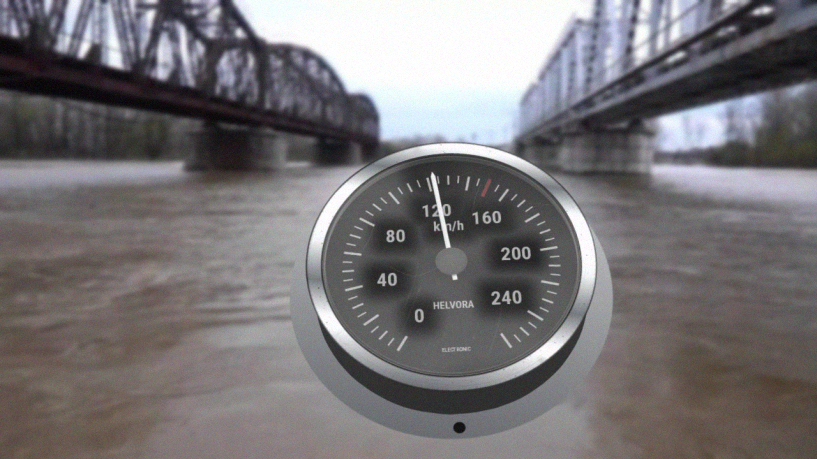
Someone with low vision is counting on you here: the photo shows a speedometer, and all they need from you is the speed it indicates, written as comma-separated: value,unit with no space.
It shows 122.5,km/h
